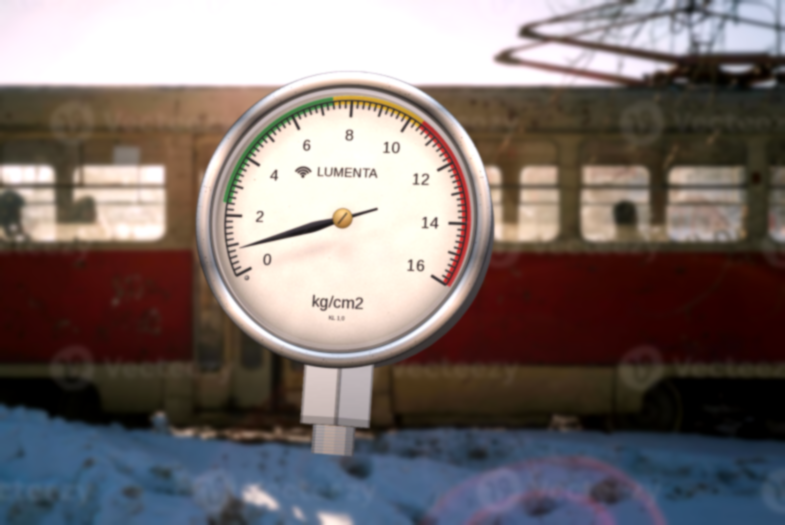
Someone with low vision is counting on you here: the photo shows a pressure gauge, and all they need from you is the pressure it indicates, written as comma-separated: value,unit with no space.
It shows 0.8,kg/cm²
